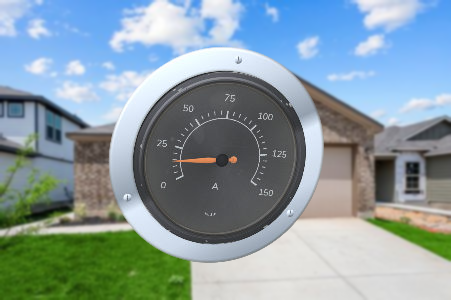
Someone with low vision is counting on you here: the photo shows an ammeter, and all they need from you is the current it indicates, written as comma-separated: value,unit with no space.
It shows 15,A
